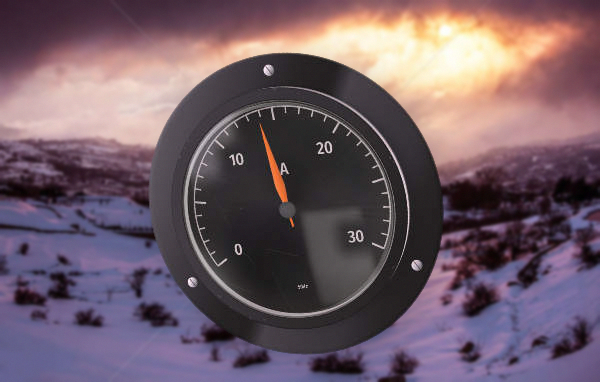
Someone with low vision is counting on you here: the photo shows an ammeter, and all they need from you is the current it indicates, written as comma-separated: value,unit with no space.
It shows 14,A
